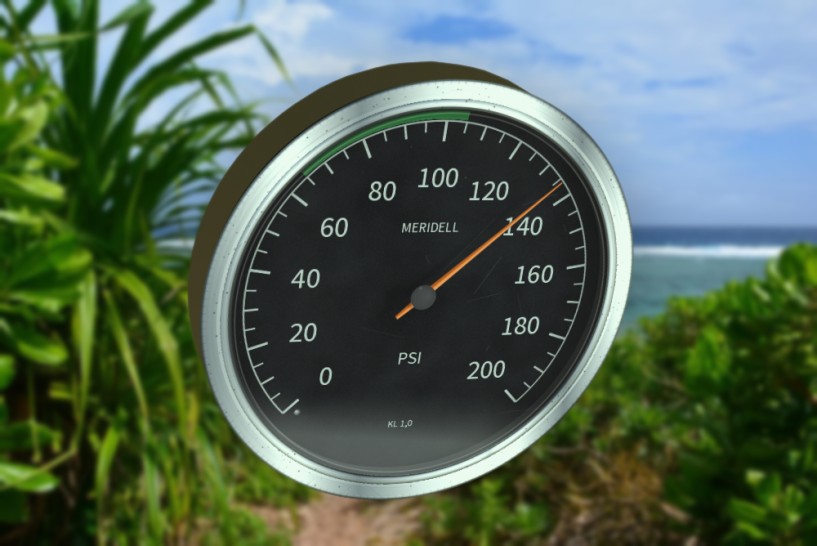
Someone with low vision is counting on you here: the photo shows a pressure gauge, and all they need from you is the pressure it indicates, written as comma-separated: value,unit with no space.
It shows 135,psi
